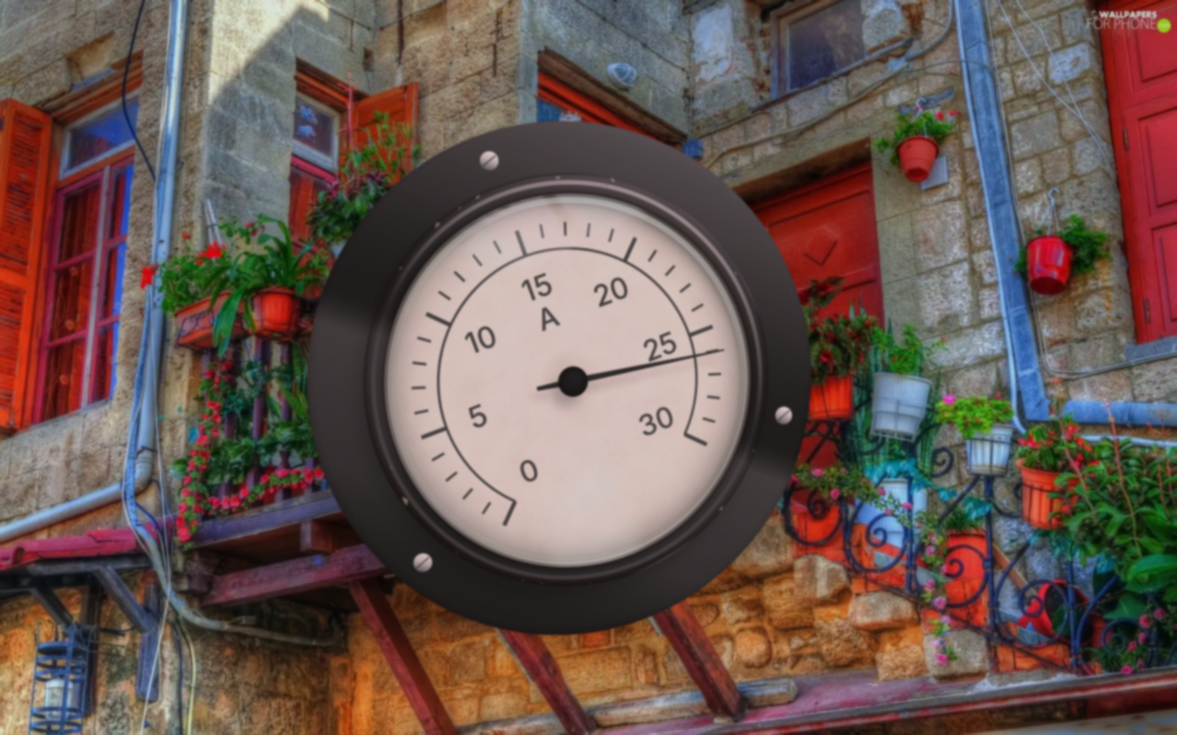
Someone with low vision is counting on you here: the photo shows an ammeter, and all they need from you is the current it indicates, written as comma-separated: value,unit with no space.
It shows 26,A
